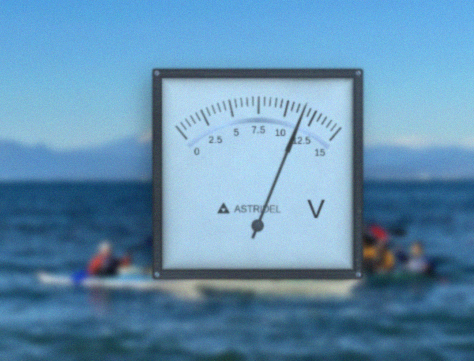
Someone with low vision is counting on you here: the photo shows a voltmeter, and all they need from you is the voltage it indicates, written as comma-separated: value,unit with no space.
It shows 11.5,V
